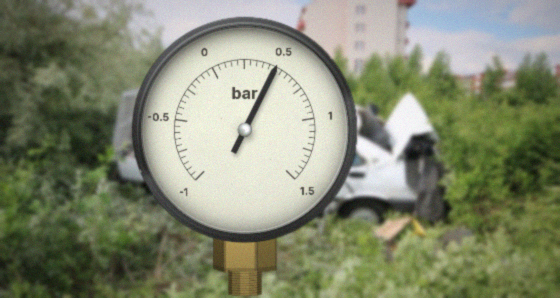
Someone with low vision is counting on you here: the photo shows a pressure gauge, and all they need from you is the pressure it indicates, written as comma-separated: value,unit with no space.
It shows 0.5,bar
